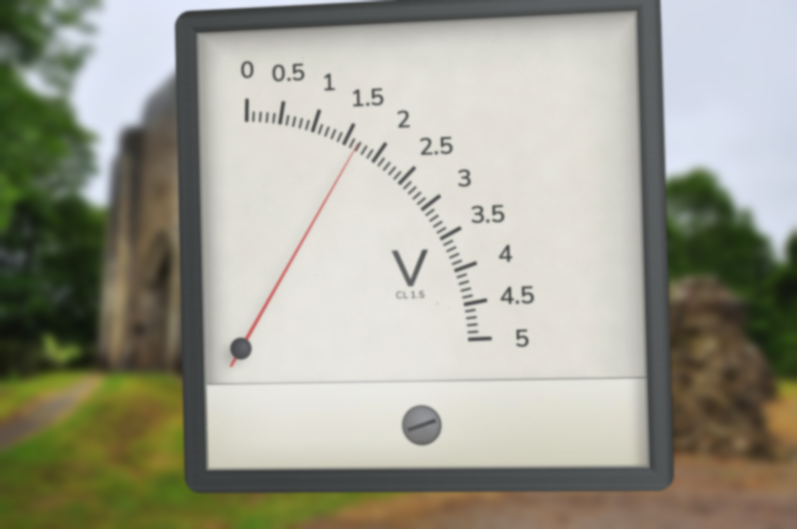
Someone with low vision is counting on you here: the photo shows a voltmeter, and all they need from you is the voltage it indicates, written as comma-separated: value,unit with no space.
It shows 1.7,V
